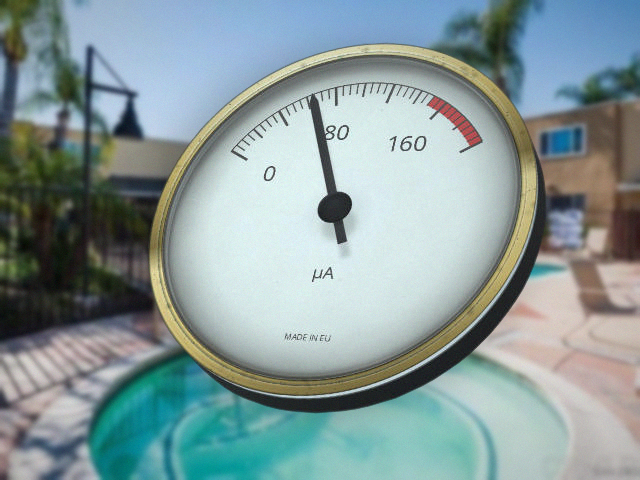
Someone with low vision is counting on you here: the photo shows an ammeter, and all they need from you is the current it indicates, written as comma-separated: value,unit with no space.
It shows 65,µA
